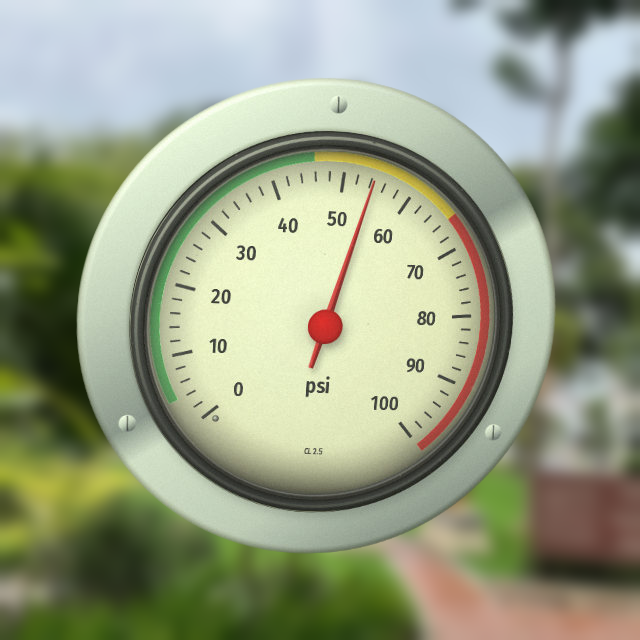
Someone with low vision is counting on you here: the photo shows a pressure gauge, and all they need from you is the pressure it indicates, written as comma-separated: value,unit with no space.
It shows 54,psi
